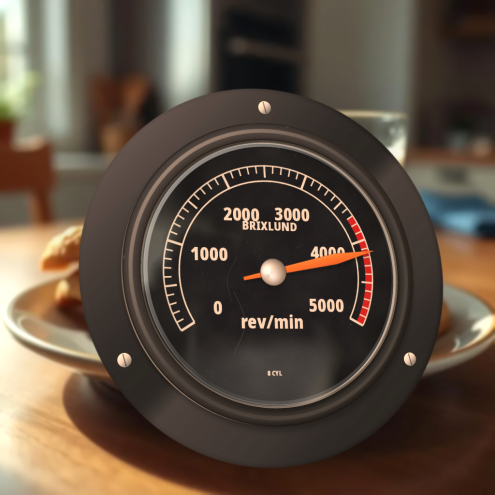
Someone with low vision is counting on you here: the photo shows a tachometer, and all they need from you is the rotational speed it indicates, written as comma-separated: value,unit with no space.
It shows 4150,rpm
